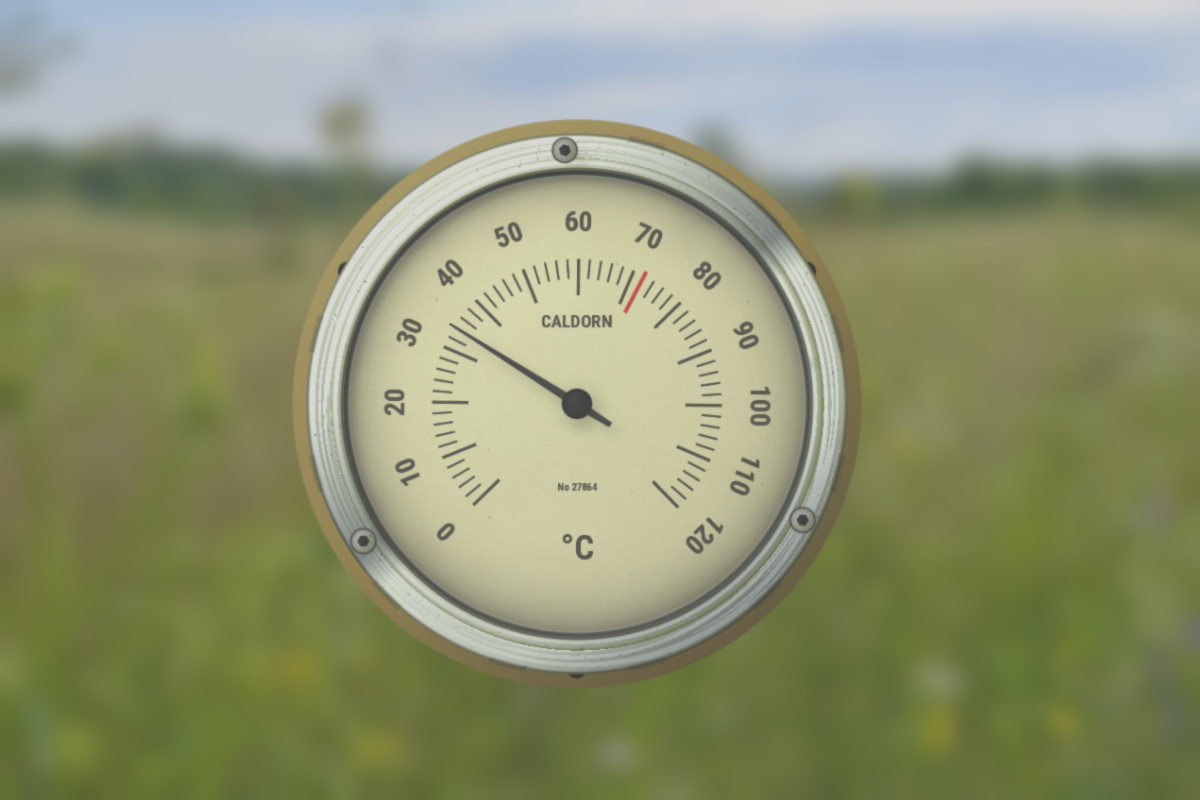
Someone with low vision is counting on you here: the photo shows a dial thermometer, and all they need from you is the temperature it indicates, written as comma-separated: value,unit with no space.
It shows 34,°C
